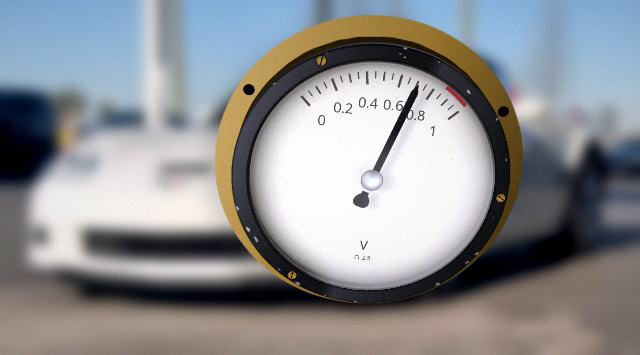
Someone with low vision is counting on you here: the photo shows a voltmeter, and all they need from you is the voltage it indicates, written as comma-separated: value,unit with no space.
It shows 0.7,V
